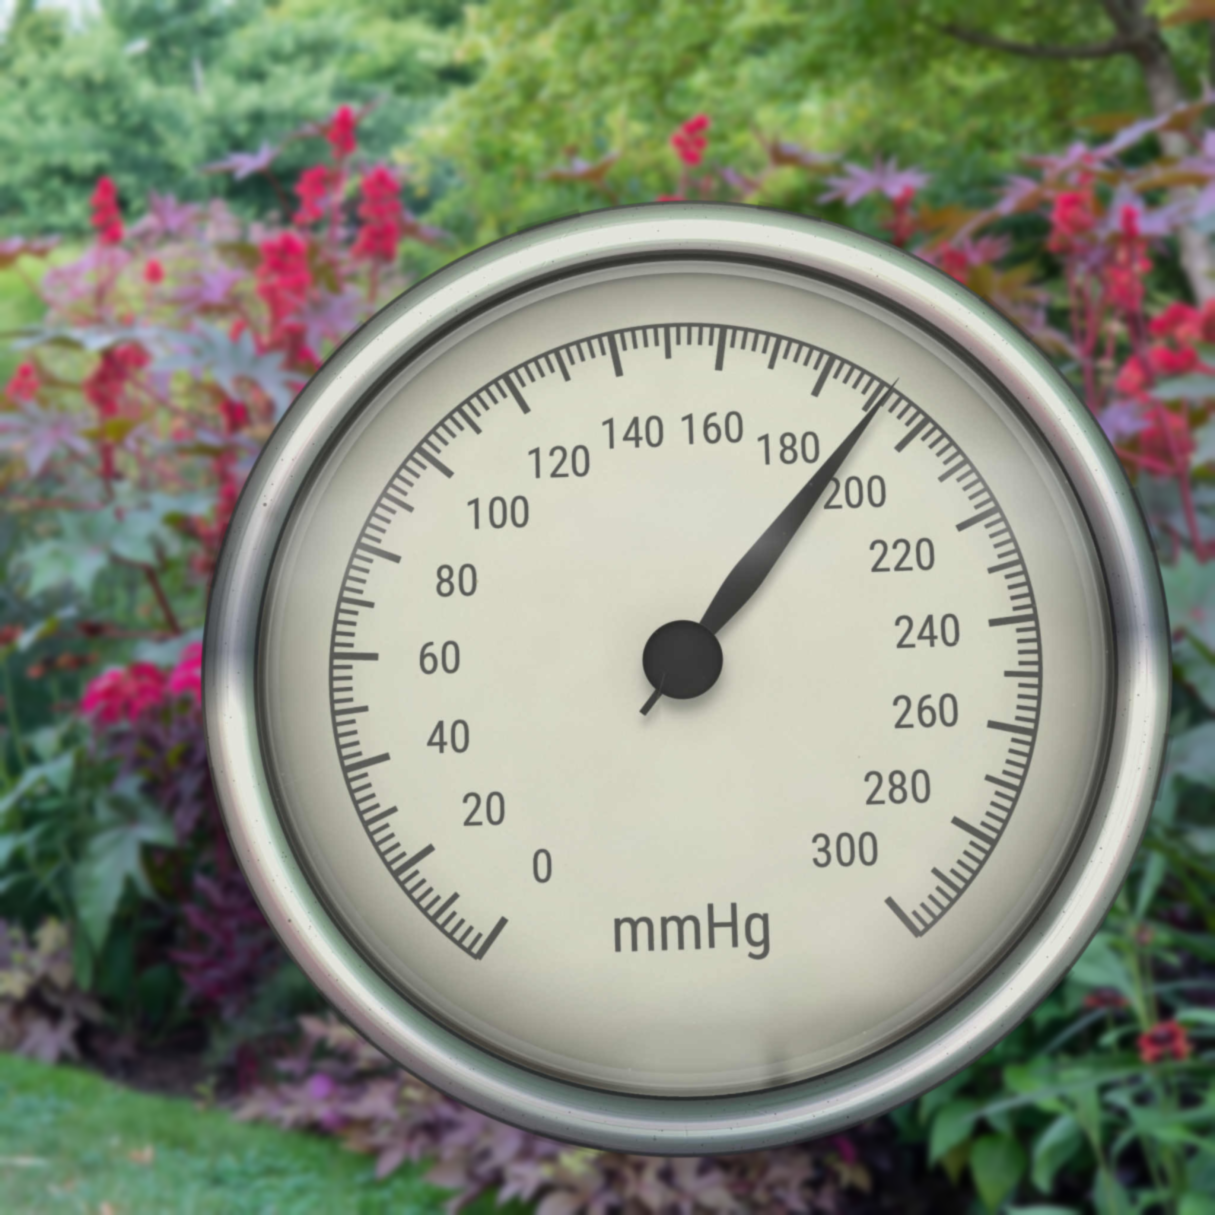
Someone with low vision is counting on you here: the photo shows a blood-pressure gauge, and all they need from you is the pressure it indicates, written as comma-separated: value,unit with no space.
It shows 192,mmHg
